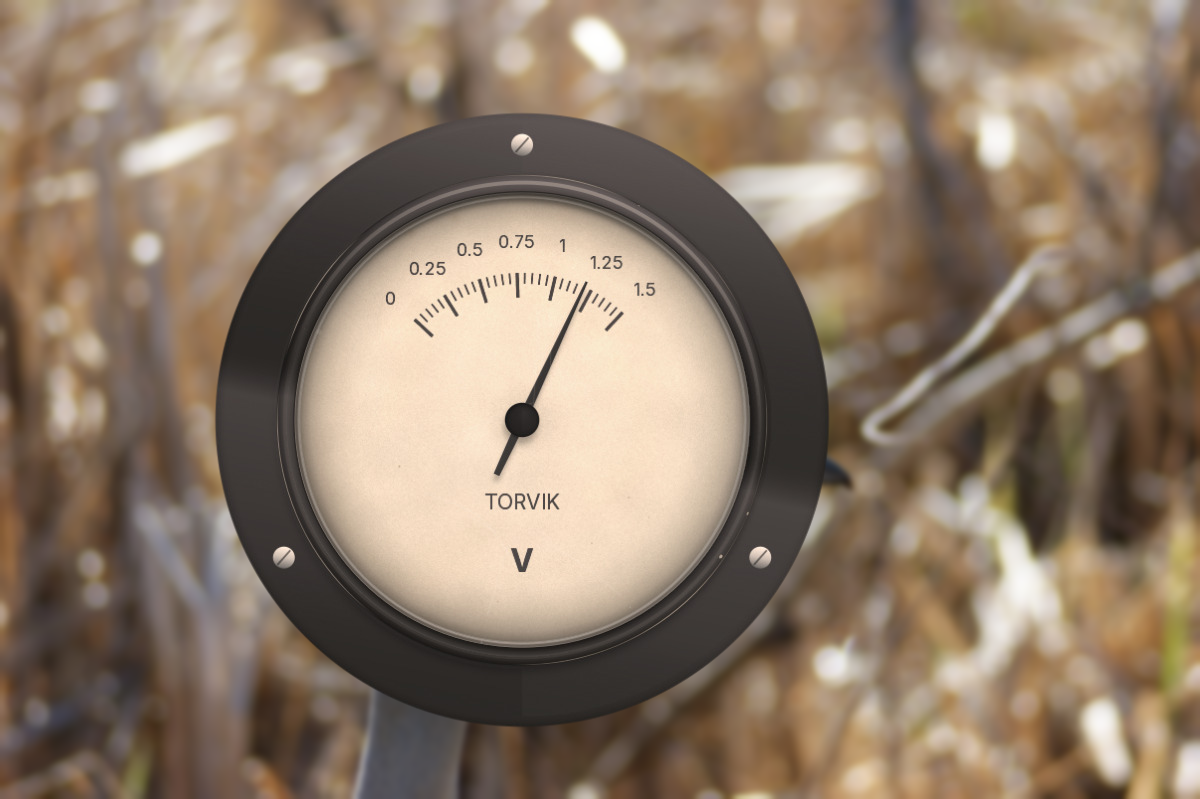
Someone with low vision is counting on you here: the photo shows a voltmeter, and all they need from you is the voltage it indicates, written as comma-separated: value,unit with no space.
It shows 1.2,V
